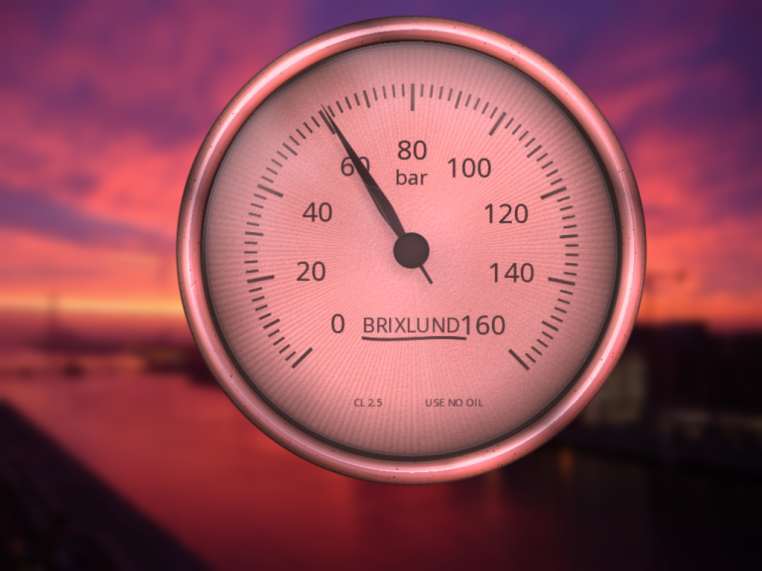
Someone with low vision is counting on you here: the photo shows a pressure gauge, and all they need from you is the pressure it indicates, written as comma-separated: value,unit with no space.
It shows 61,bar
